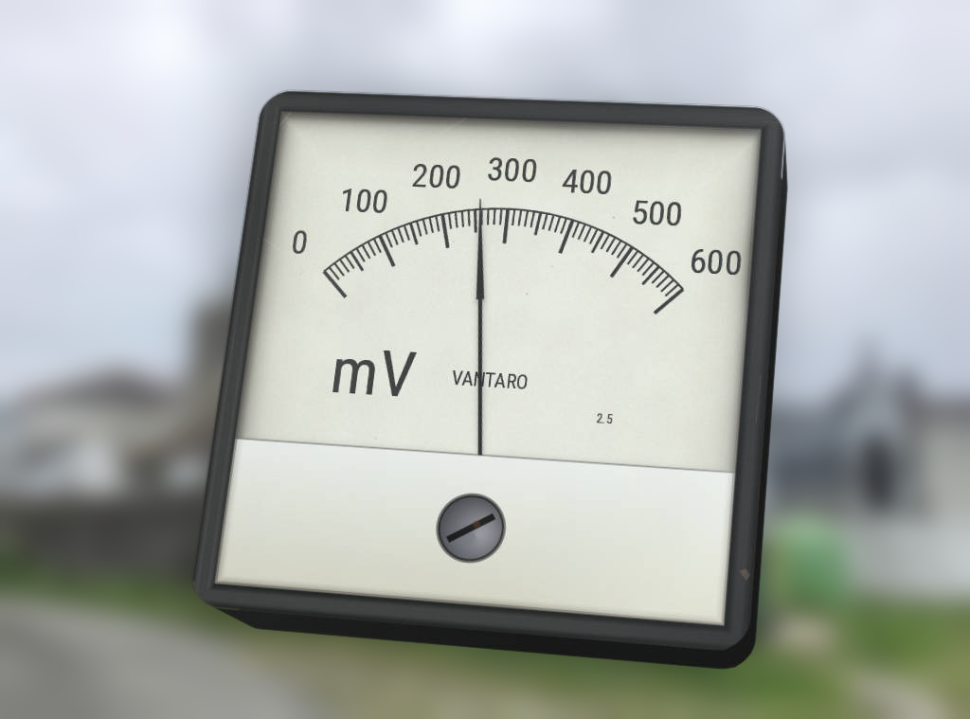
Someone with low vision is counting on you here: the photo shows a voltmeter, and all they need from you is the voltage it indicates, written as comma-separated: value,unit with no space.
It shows 260,mV
